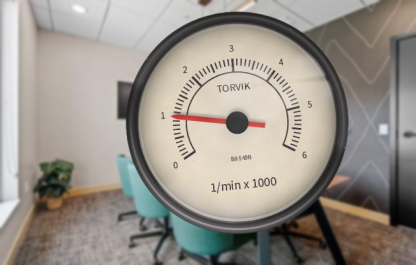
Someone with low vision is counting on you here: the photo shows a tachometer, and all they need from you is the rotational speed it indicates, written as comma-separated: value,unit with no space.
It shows 1000,rpm
